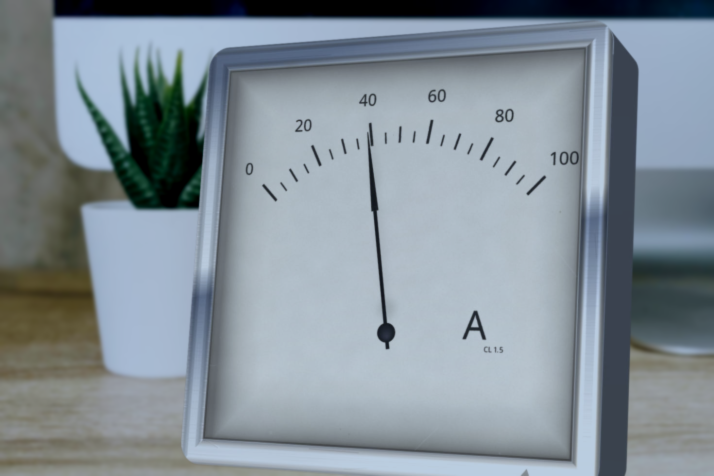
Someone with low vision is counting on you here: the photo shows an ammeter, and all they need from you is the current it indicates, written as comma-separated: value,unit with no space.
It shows 40,A
